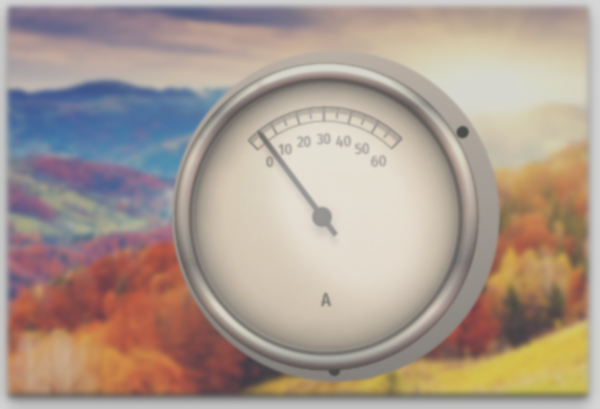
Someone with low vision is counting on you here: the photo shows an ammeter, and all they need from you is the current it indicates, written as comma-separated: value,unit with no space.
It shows 5,A
